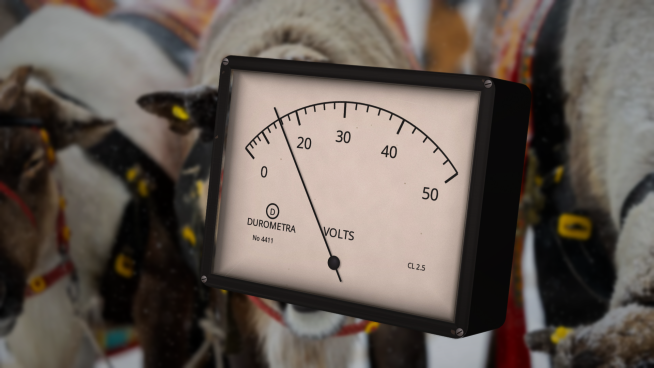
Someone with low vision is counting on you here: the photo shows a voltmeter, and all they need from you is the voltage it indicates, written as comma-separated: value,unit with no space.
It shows 16,V
